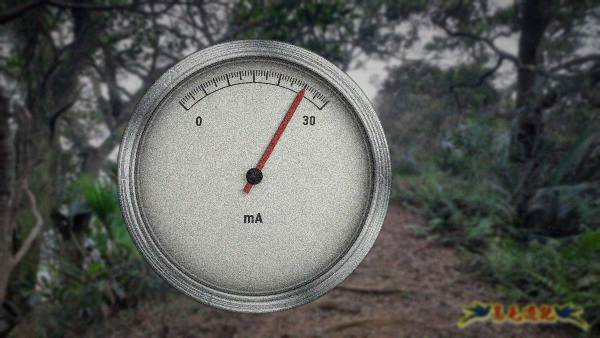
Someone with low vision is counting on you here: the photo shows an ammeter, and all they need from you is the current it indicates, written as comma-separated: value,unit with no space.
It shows 25,mA
